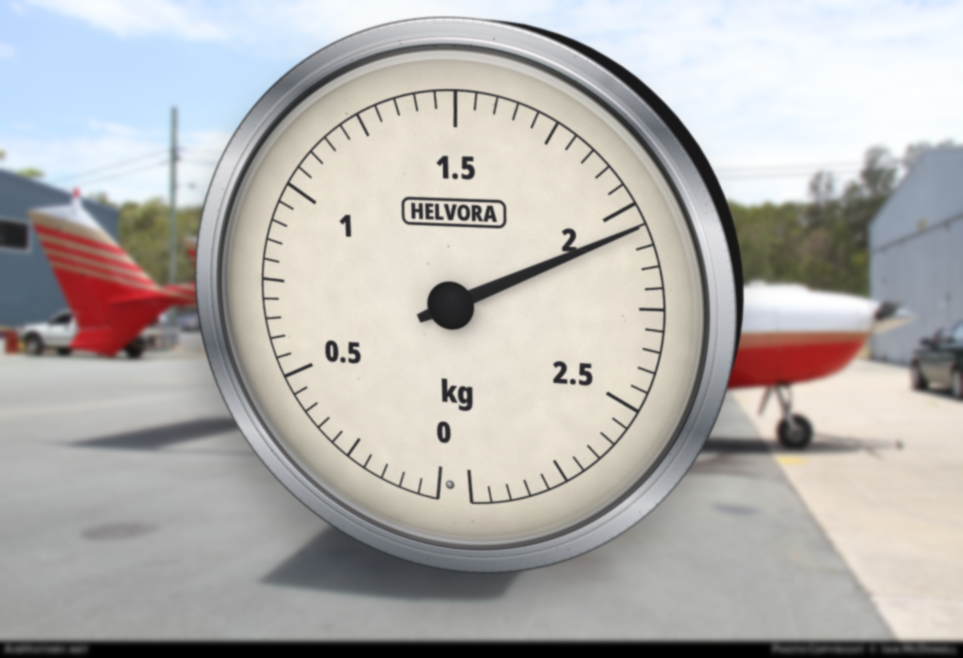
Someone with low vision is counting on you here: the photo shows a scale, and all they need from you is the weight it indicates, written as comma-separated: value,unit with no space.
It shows 2.05,kg
